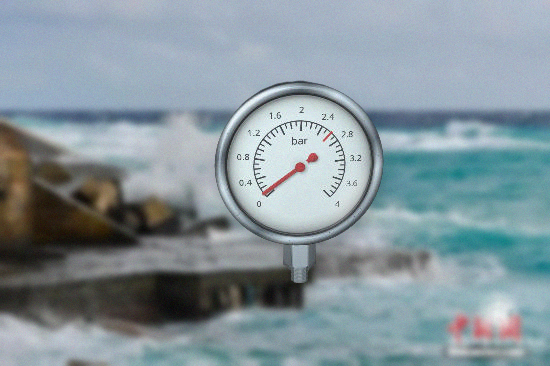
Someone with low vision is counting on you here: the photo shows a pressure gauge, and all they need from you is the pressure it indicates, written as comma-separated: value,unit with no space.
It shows 0.1,bar
